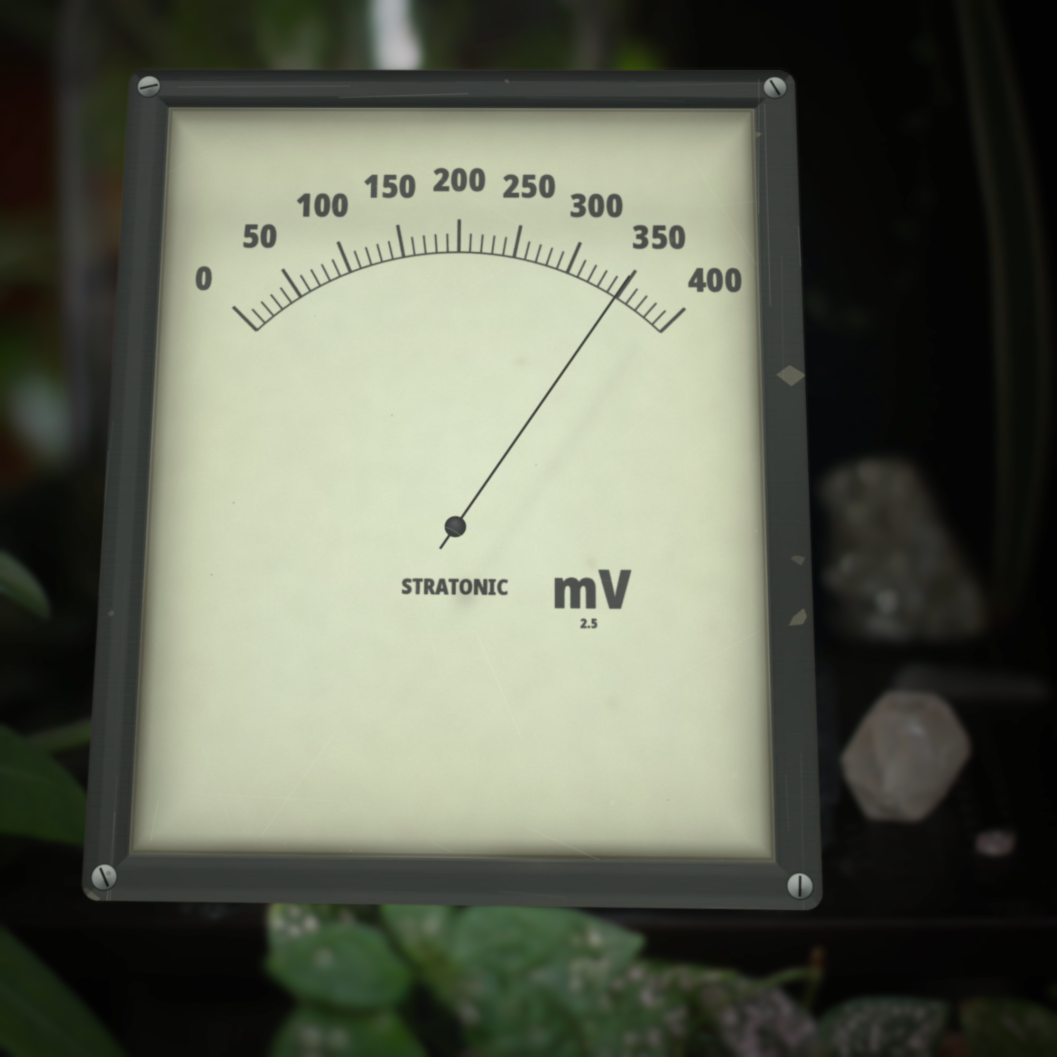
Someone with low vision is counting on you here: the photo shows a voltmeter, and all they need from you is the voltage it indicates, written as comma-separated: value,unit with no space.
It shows 350,mV
